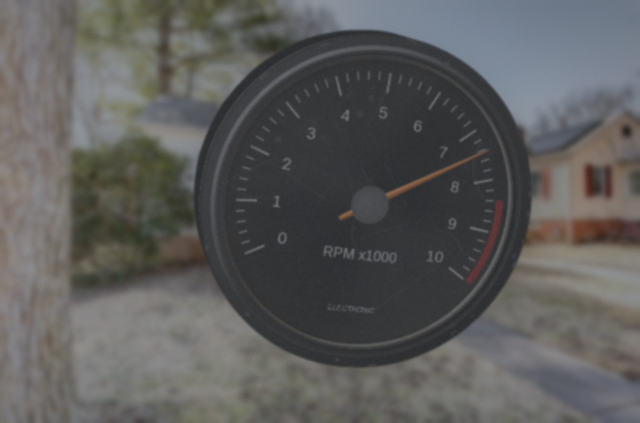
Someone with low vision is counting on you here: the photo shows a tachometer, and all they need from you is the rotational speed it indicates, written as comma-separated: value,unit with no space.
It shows 7400,rpm
